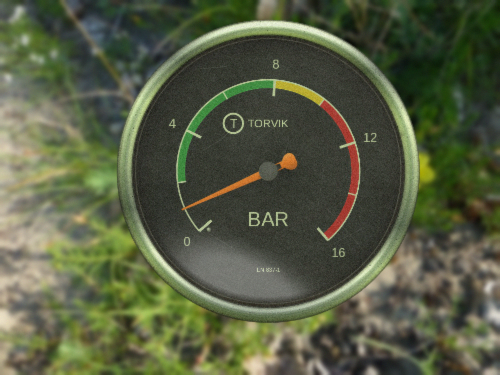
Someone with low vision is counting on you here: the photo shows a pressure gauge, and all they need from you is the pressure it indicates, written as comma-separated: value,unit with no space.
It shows 1,bar
